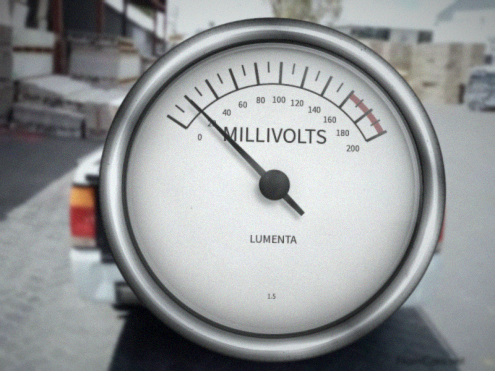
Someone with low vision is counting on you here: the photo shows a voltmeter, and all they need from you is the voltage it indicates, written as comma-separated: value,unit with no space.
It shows 20,mV
